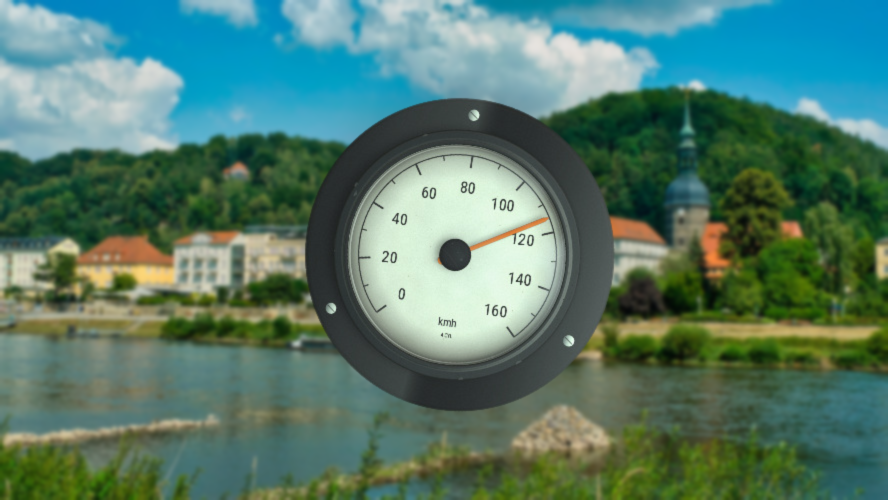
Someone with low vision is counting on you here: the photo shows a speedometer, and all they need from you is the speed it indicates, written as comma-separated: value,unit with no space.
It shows 115,km/h
